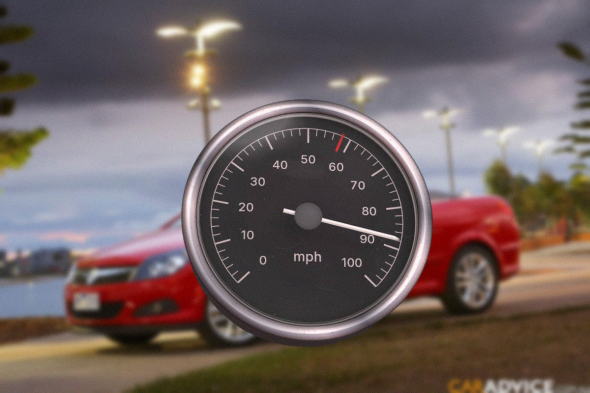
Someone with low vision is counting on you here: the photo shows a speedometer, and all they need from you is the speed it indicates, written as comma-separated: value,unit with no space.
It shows 88,mph
